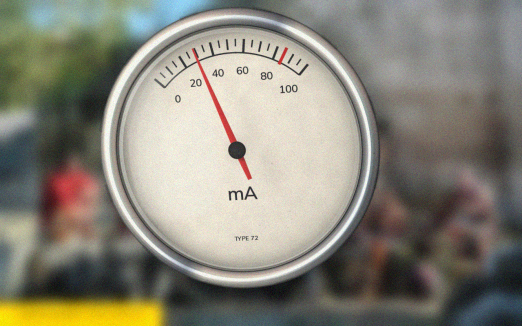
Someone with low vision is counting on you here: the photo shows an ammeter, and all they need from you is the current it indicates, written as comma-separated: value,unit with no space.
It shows 30,mA
